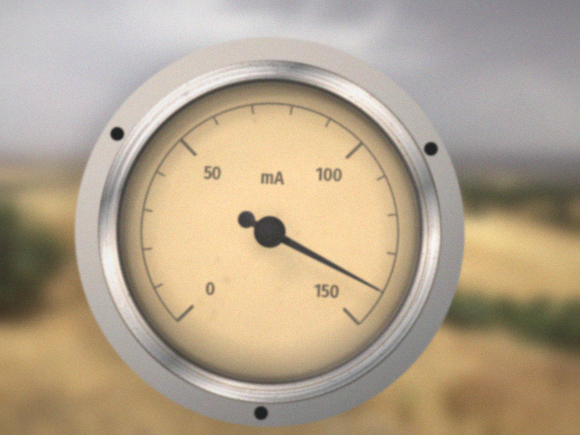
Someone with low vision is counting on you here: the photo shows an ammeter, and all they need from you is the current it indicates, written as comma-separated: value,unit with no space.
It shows 140,mA
